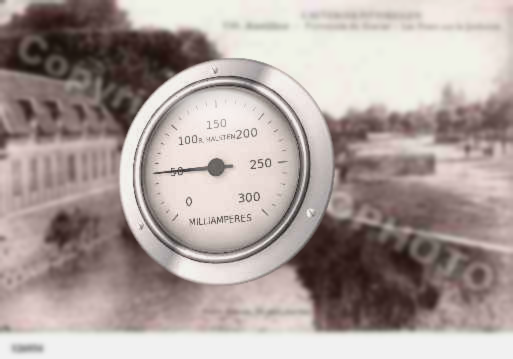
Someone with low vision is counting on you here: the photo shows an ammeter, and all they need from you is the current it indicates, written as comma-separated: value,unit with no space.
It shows 50,mA
